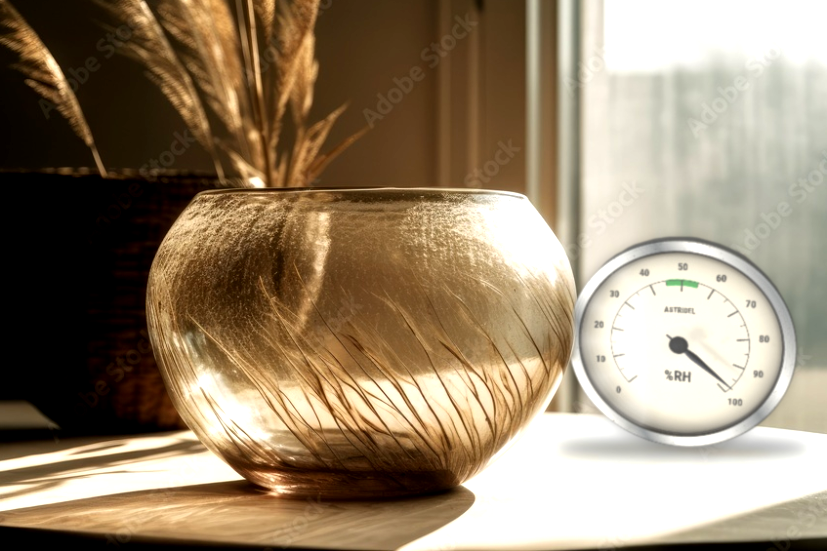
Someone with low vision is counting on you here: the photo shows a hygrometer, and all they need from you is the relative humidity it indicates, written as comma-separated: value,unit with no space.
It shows 97.5,%
